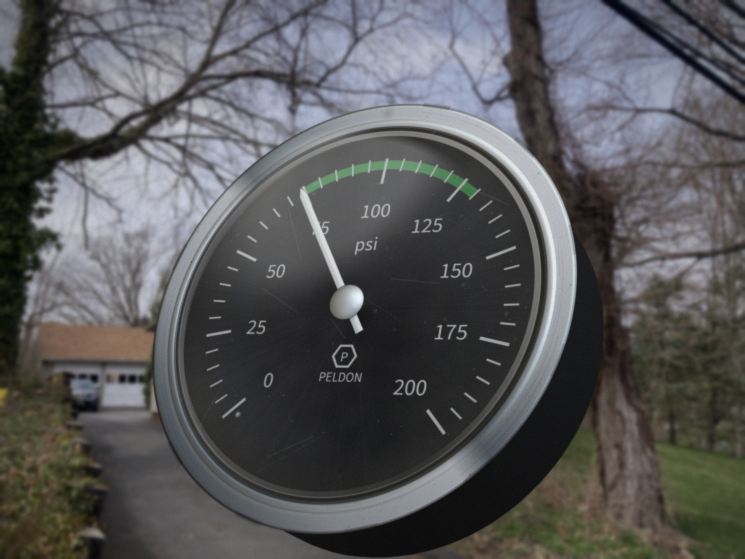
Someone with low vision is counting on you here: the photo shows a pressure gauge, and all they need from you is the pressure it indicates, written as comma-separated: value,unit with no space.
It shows 75,psi
